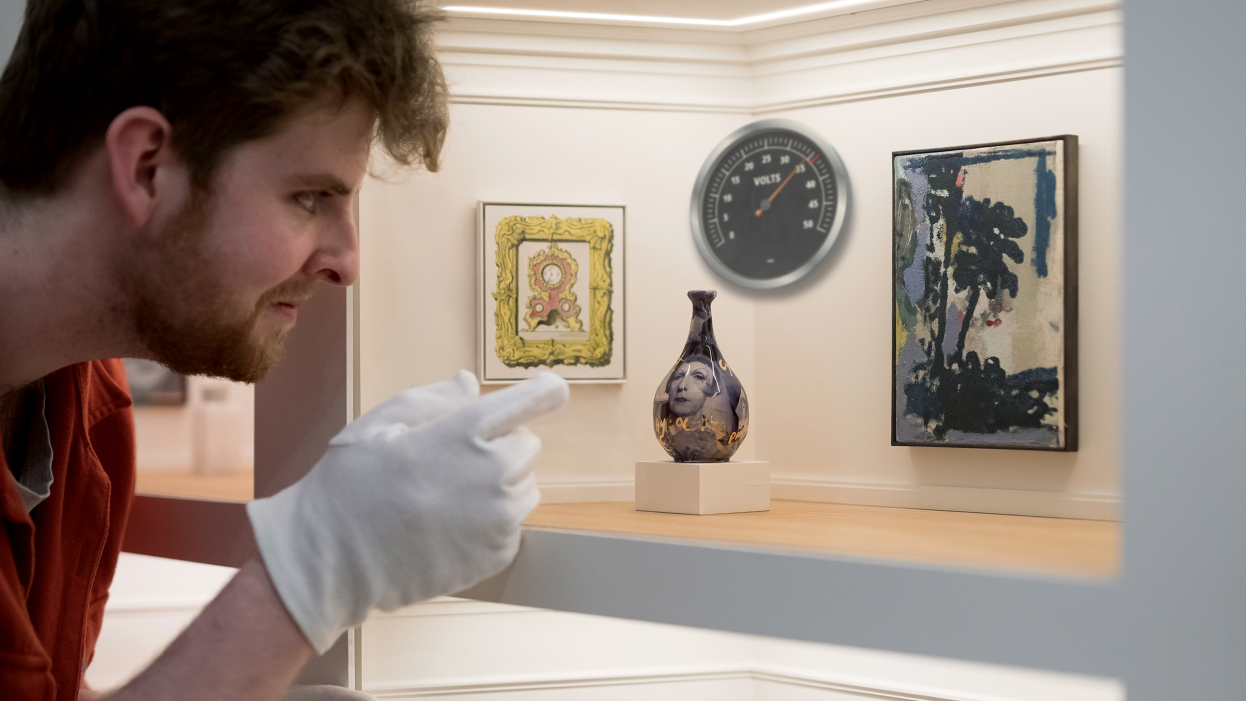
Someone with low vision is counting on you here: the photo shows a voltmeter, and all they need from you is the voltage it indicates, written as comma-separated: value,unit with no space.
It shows 35,V
